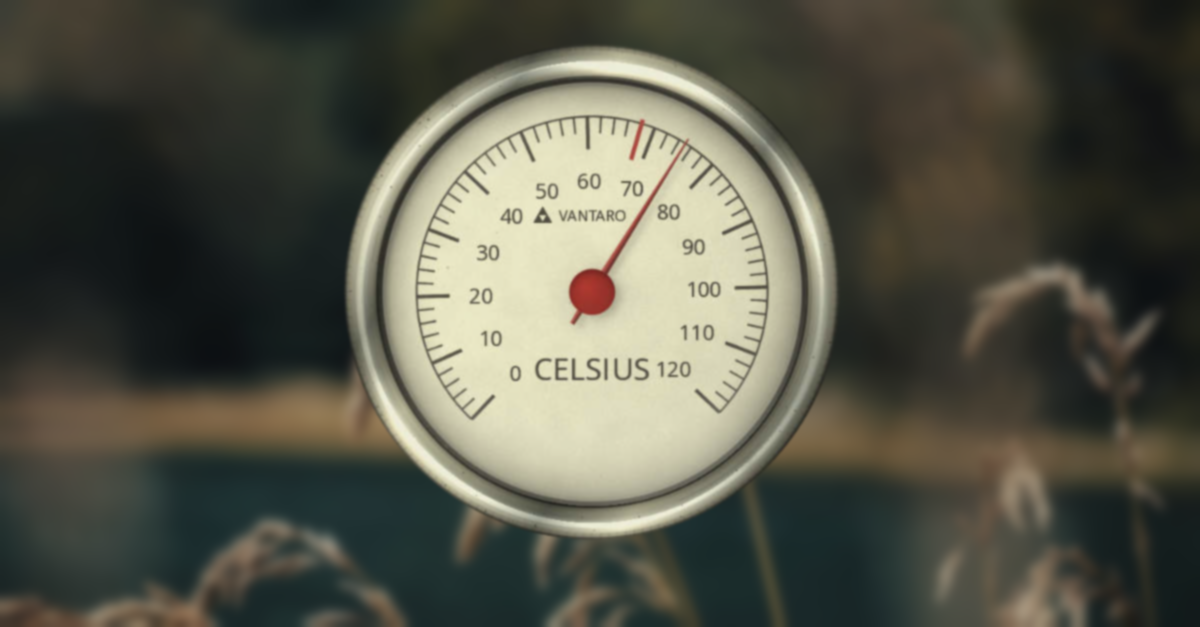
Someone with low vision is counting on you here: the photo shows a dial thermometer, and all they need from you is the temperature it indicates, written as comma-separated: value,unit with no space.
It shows 75,°C
